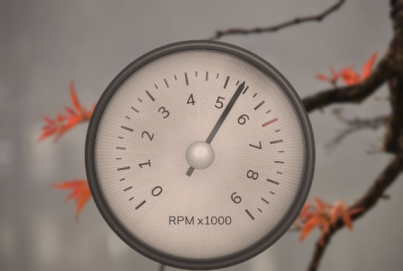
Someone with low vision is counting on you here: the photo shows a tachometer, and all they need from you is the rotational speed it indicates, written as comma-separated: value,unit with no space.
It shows 5375,rpm
